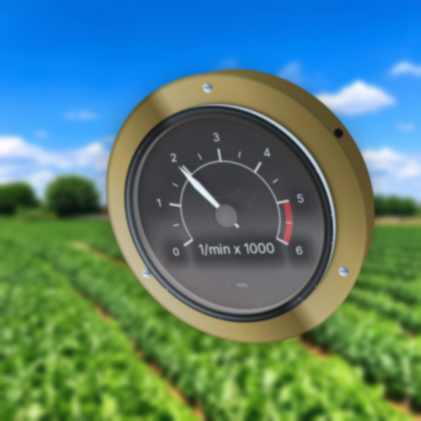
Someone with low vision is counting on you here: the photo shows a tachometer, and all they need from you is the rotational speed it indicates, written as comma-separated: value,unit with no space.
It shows 2000,rpm
